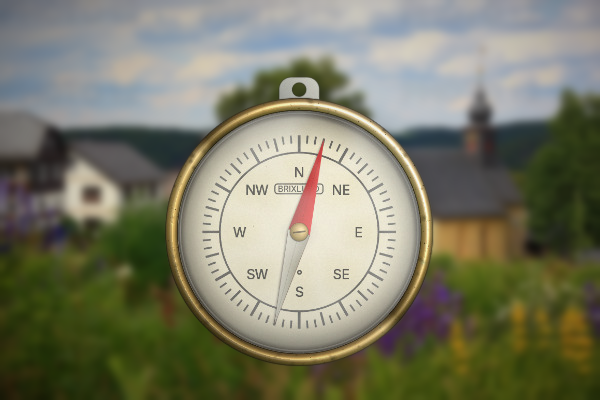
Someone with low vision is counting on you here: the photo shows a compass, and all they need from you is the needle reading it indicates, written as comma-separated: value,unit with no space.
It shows 15,°
